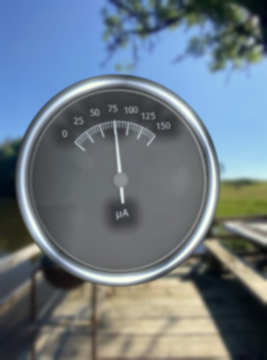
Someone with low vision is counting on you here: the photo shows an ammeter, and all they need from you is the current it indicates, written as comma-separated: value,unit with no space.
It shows 75,µA
